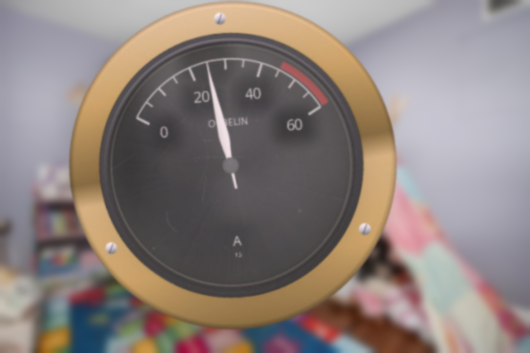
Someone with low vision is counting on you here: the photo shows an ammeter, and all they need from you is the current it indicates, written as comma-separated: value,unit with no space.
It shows 25,A
